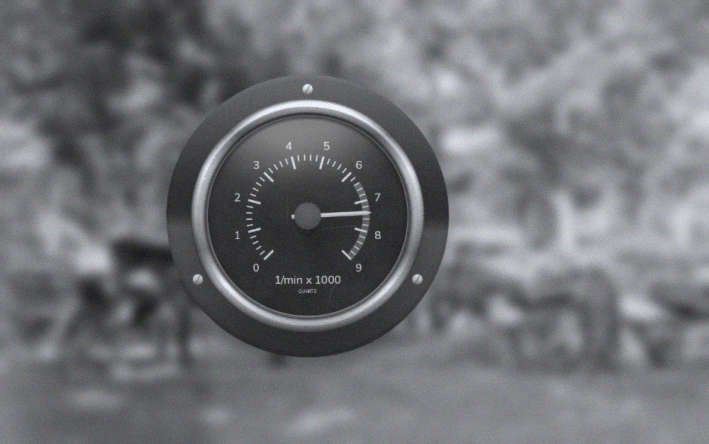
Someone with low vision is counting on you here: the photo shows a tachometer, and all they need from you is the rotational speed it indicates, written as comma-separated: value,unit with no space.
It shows 7400,rpm
